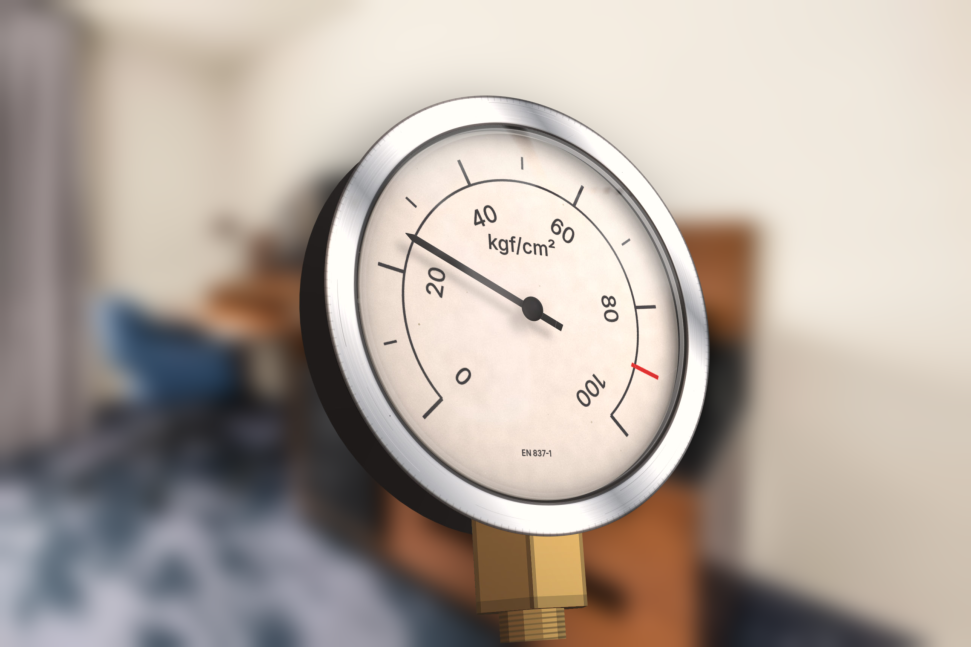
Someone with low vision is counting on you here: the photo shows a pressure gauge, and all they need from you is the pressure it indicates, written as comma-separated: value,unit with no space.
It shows 25,kg/cm²
